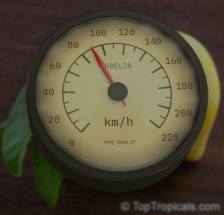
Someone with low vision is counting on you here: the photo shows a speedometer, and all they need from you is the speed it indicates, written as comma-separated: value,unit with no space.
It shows 90,km/h
